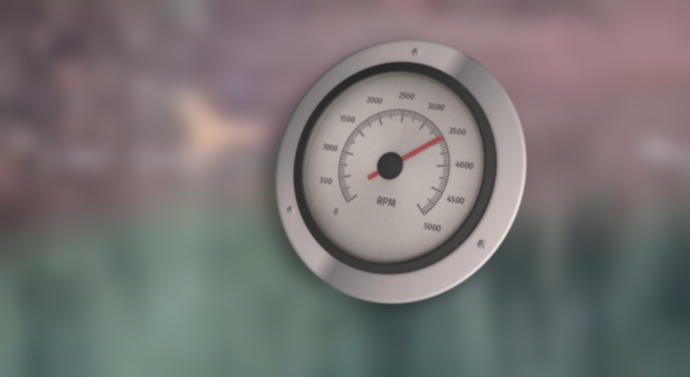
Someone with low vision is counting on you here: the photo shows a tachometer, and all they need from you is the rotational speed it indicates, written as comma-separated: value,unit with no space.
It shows 3500,rpm
